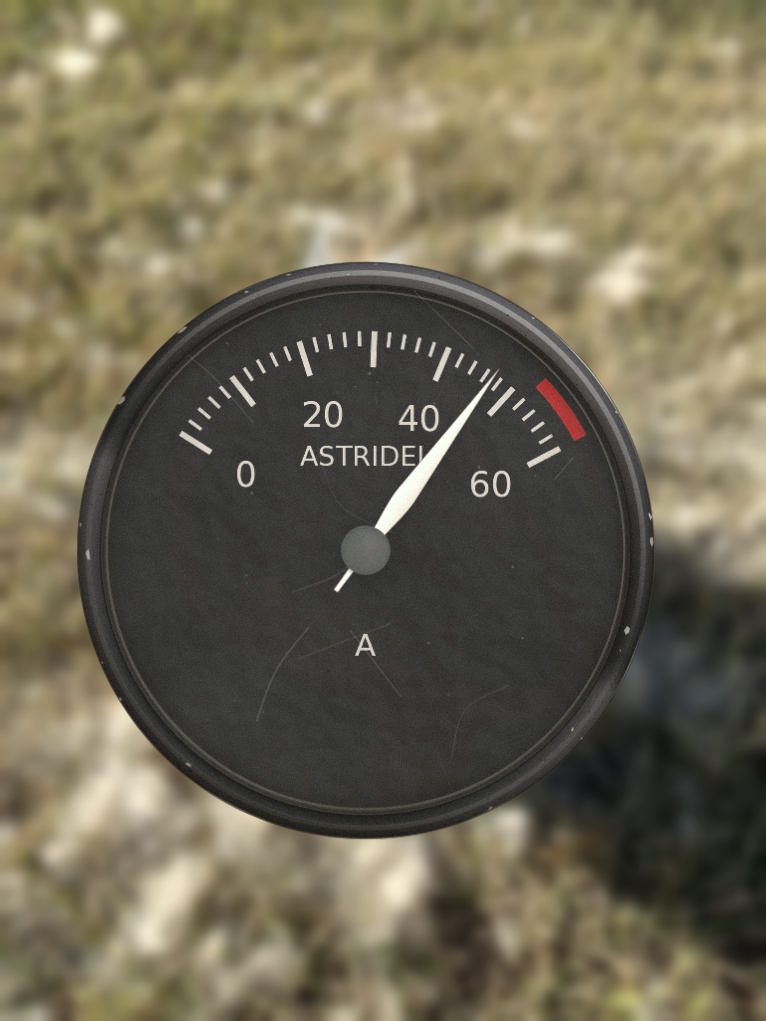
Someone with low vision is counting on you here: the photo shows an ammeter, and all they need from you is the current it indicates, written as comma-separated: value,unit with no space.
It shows 47,A
